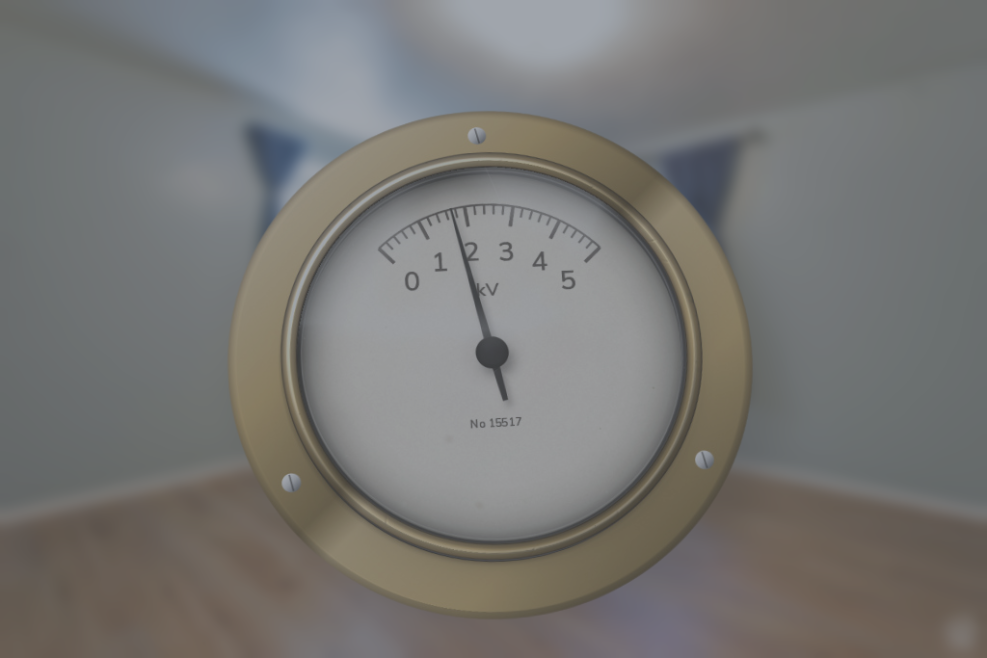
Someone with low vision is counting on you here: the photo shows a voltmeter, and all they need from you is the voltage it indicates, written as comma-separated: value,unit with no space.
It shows 1.7,kV
